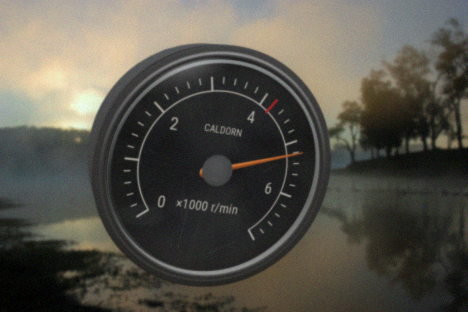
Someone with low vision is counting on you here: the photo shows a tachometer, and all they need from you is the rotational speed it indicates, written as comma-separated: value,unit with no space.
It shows 5200,rpm
